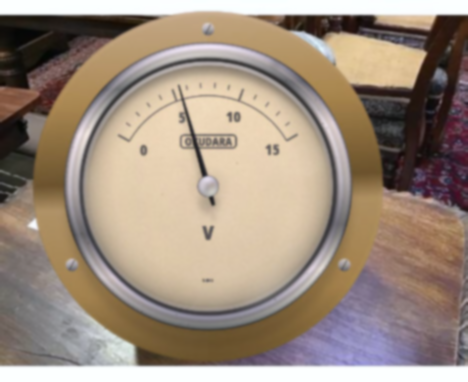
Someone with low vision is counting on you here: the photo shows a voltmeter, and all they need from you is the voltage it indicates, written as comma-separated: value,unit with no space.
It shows 5.5,V
